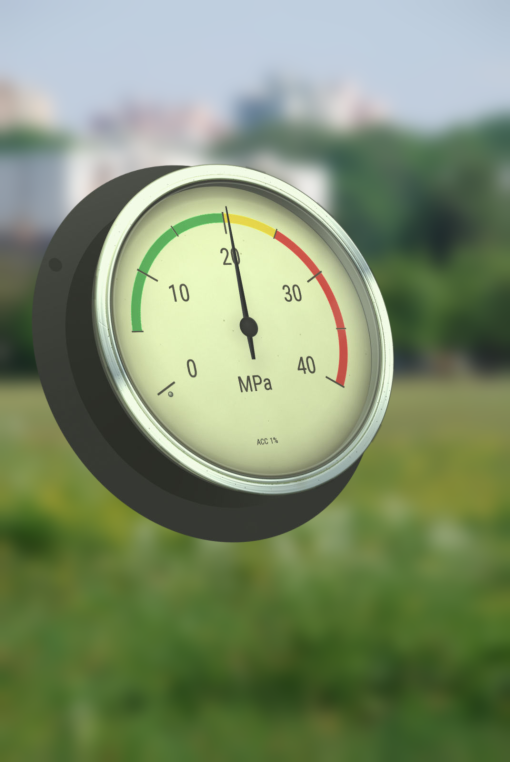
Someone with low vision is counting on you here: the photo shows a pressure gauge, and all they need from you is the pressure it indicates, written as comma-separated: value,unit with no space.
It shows 20,MPa
